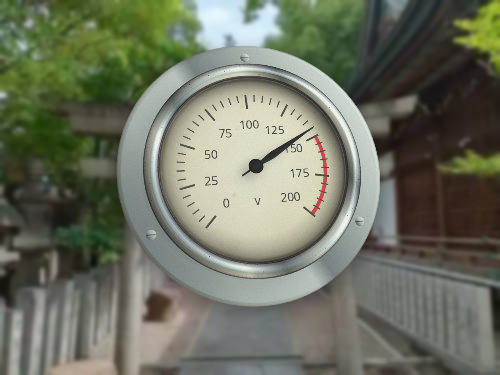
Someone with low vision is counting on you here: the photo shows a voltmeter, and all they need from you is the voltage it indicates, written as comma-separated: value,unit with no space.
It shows 145,V
